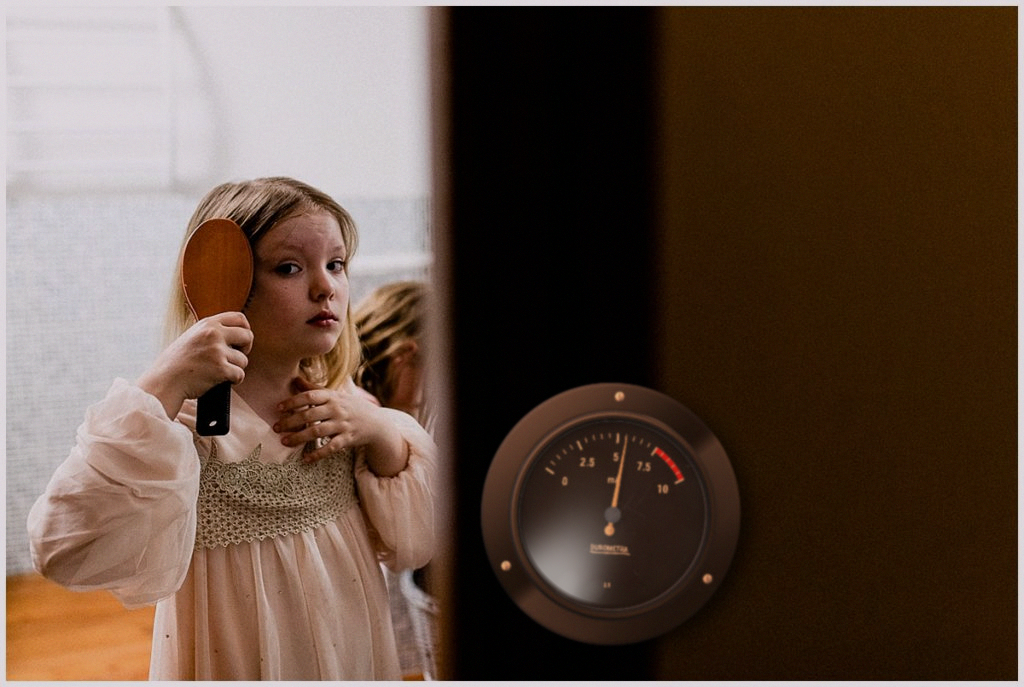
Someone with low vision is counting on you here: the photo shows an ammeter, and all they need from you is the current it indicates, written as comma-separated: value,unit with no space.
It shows 5.5,mA
